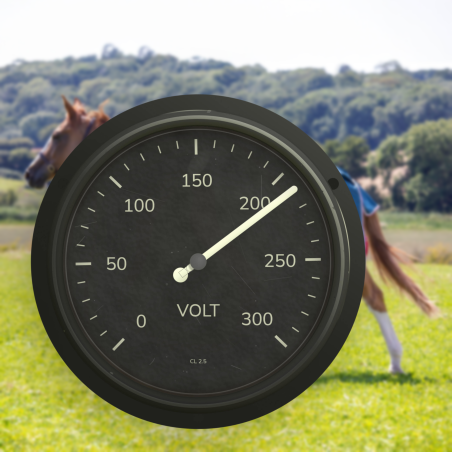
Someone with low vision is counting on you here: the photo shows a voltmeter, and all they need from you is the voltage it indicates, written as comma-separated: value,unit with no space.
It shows 210,V
